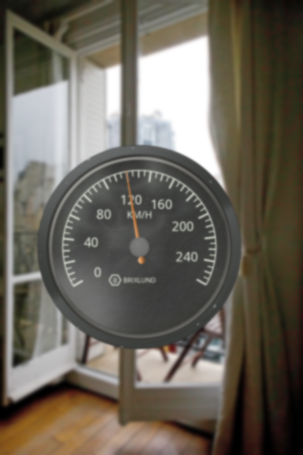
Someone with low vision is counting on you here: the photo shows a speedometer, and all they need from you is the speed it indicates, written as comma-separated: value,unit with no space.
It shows 120,km/h
